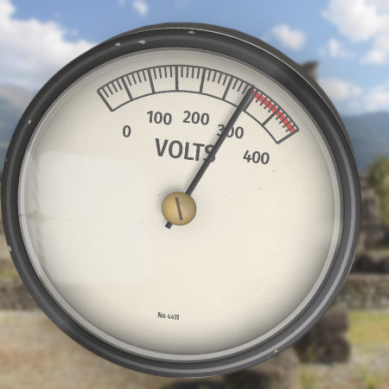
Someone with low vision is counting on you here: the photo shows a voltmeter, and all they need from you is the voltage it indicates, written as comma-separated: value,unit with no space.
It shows 290,V
